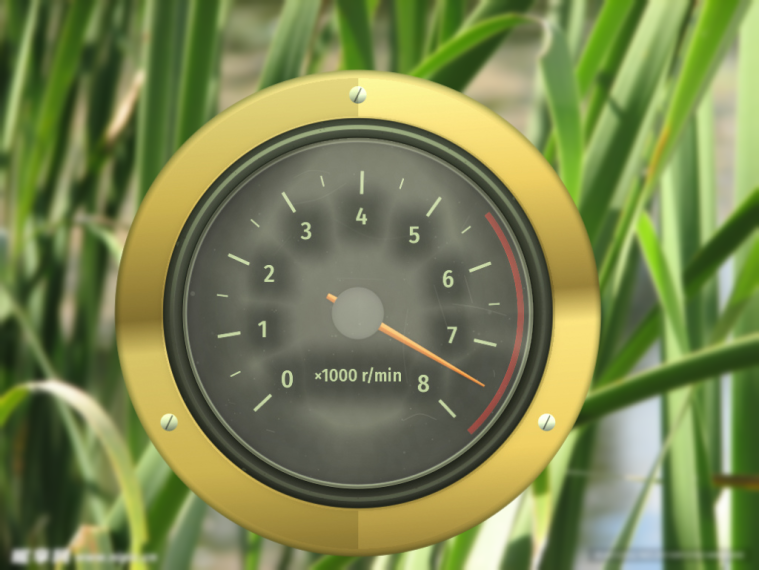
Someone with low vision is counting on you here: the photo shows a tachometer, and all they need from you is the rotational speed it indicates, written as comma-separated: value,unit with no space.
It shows 7500,rpm
